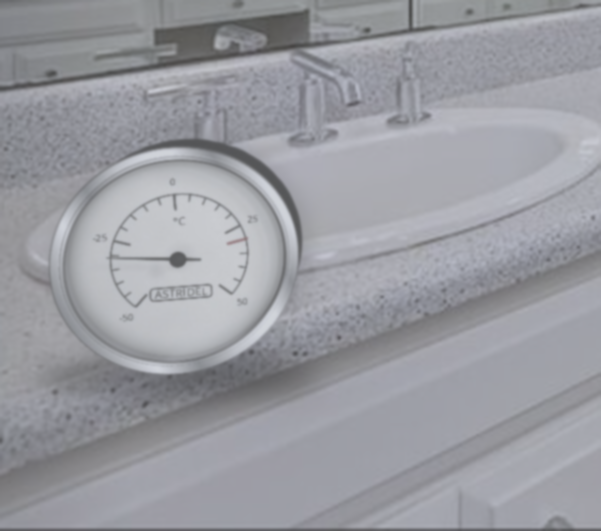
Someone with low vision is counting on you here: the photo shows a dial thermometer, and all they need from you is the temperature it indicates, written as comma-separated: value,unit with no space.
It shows -30,°C
